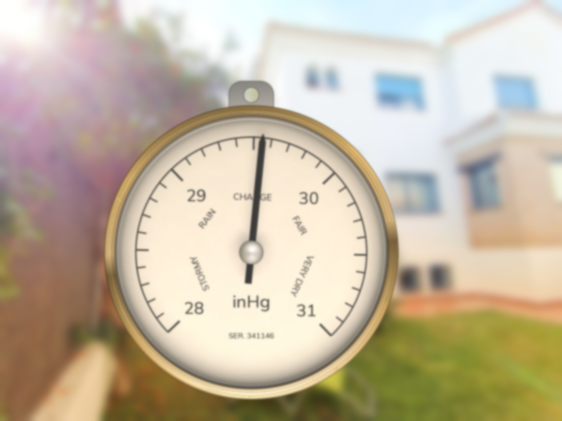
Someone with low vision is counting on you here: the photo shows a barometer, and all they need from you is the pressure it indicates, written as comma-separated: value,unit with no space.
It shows 29.55,inHg
